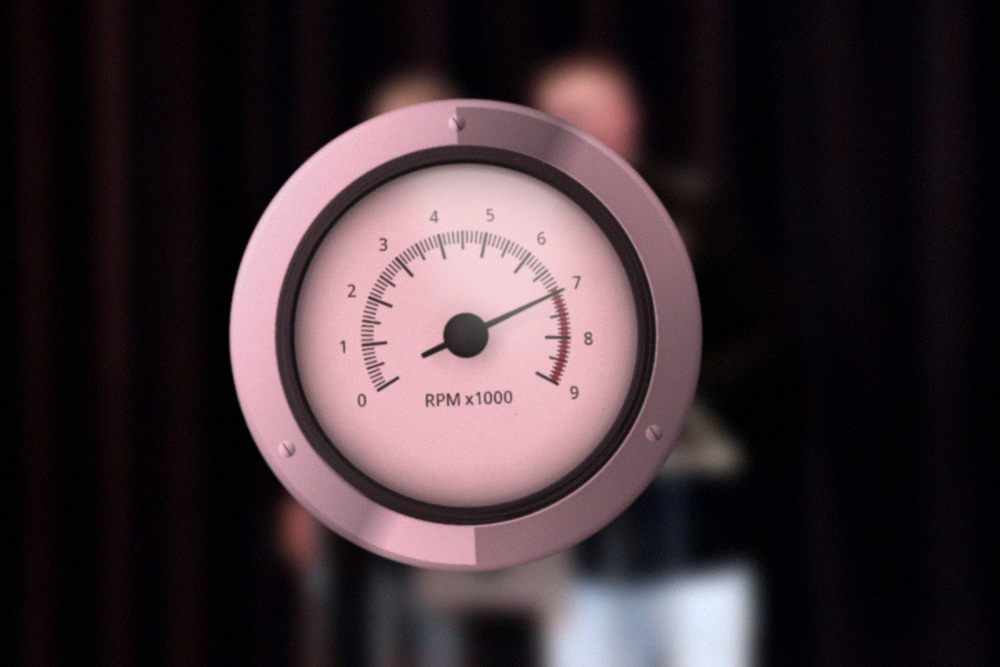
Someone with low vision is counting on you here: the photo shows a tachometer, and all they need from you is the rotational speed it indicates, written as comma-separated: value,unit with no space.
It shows 7000,rpm
